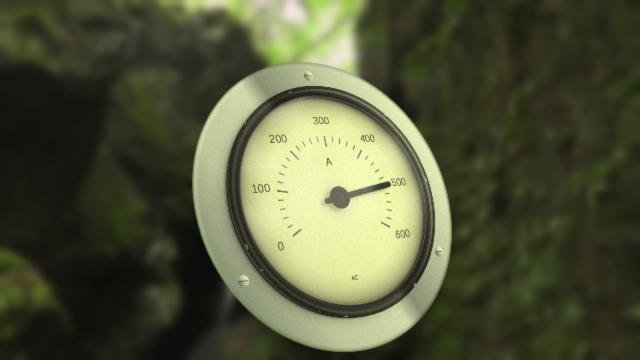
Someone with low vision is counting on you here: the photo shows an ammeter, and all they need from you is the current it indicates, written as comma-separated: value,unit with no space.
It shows 500,A
